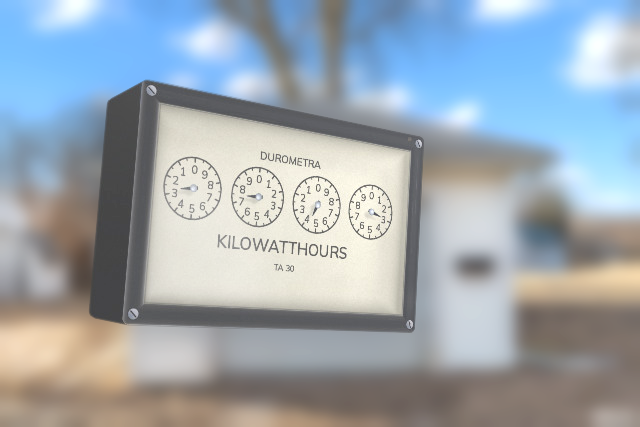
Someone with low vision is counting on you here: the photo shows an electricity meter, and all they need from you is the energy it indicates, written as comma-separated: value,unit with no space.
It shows 2743,kWh
